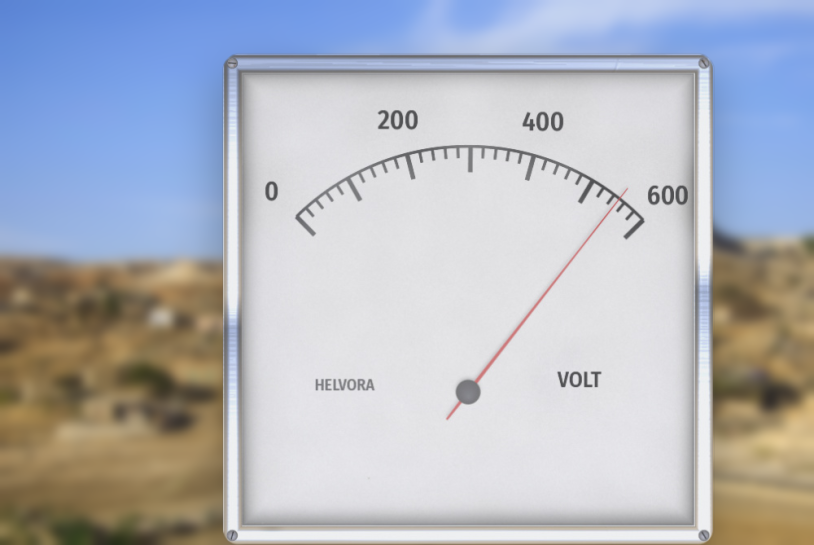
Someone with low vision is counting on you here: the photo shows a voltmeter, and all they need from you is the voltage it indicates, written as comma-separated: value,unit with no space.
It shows 550,V
